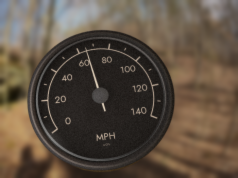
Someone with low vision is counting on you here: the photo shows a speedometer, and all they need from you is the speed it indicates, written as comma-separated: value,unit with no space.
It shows 65,mph
